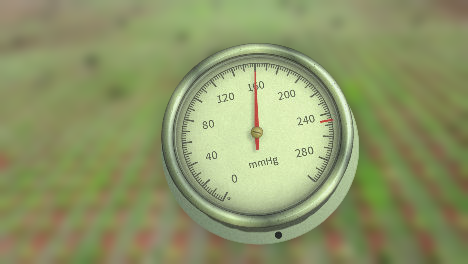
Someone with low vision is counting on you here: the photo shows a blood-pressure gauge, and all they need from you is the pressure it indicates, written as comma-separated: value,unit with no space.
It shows 160,mmHg
